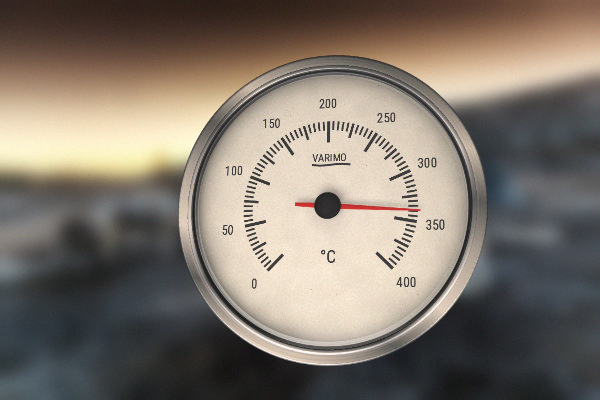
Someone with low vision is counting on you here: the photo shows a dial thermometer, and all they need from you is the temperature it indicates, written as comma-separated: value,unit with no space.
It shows 340,°C
